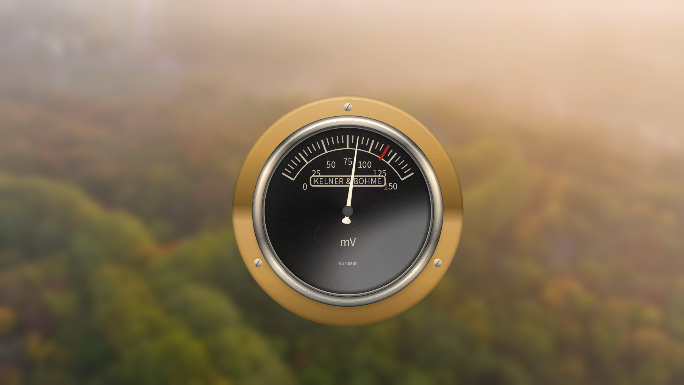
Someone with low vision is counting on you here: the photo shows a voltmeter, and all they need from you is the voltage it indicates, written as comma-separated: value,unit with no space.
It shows 85,mV
